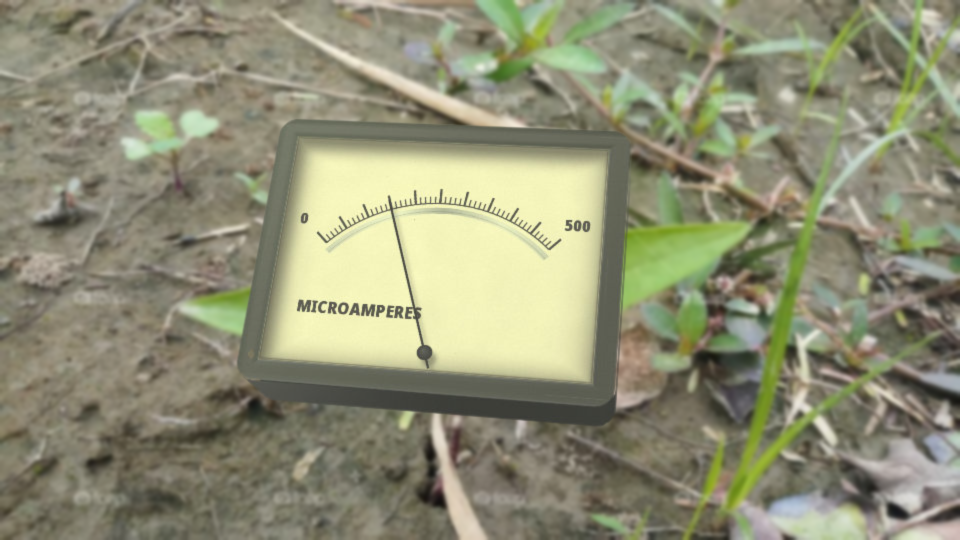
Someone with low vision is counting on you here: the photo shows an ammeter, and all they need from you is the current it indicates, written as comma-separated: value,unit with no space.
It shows 150,µA
